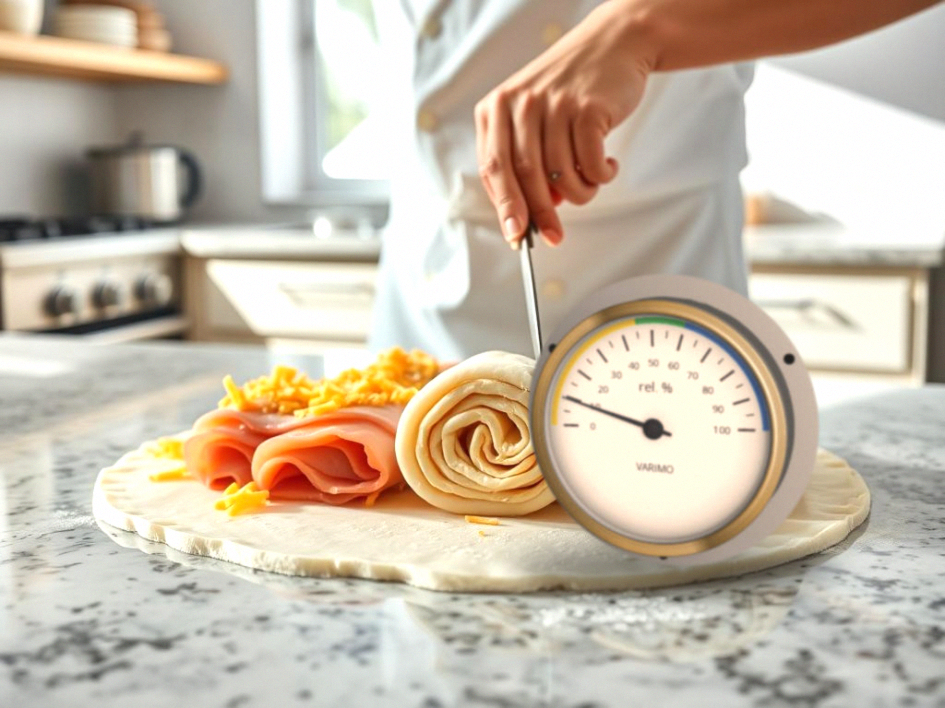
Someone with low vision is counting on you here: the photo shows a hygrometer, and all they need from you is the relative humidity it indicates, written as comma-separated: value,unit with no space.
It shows 10,%
